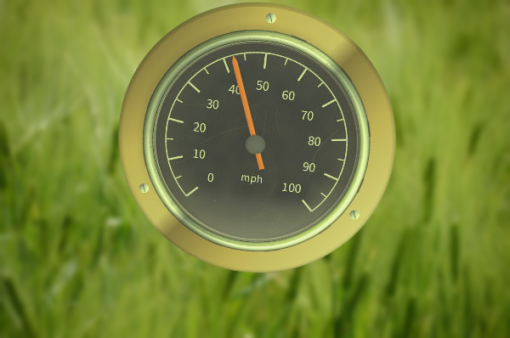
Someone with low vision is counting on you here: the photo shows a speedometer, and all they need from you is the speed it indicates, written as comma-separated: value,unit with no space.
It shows 42.5,mph
